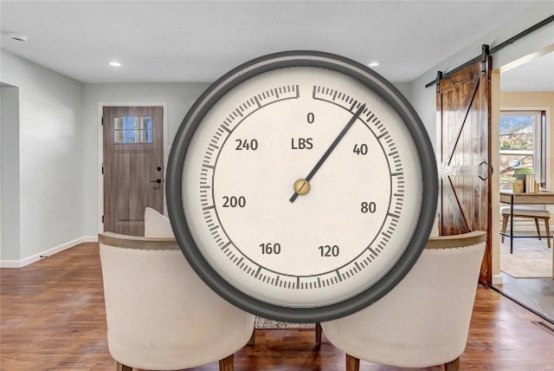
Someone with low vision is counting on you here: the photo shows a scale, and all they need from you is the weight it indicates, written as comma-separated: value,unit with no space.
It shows 24,lb
